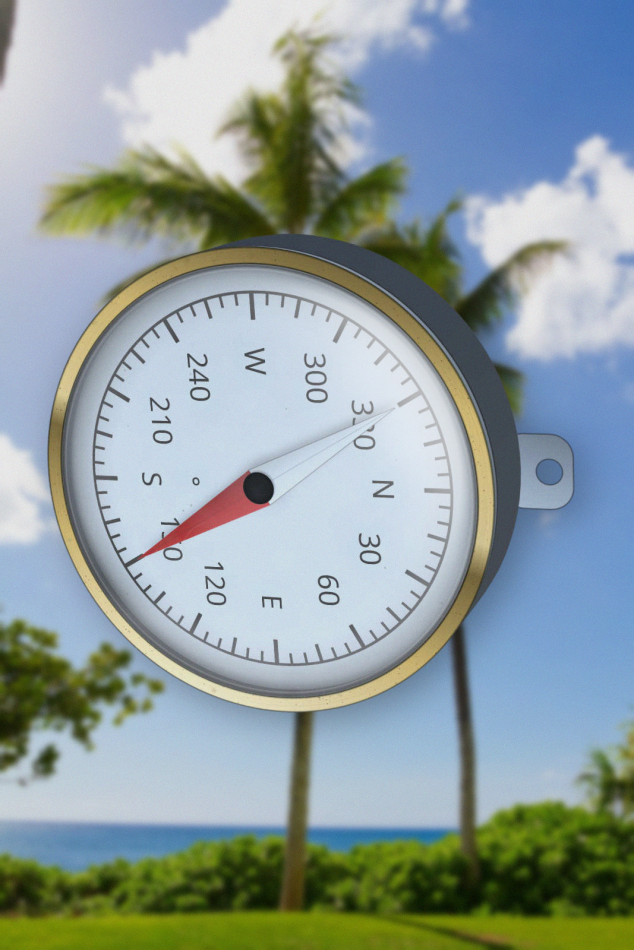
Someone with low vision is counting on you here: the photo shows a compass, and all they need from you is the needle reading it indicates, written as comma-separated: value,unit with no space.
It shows 150,°
